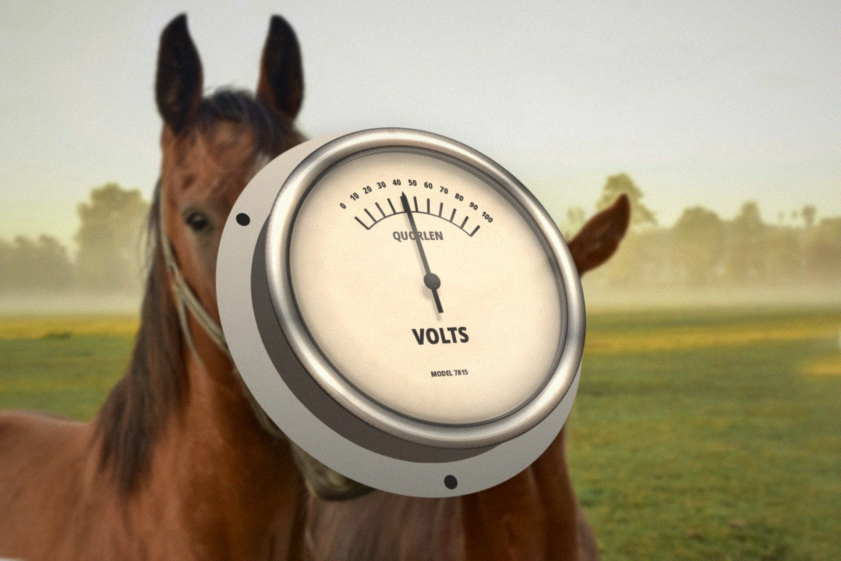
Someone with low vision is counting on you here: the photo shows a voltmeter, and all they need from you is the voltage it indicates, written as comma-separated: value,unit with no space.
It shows 40,V
